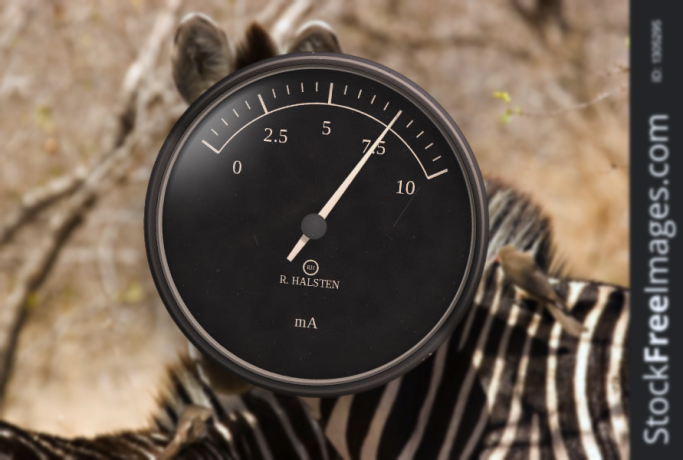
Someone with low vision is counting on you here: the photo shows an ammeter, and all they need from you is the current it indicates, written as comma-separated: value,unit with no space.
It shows 7.5,mA
